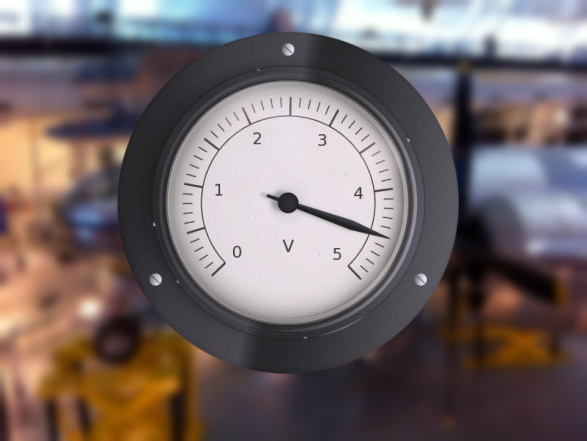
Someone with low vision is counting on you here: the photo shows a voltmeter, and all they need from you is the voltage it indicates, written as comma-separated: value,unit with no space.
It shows 4.5,V
